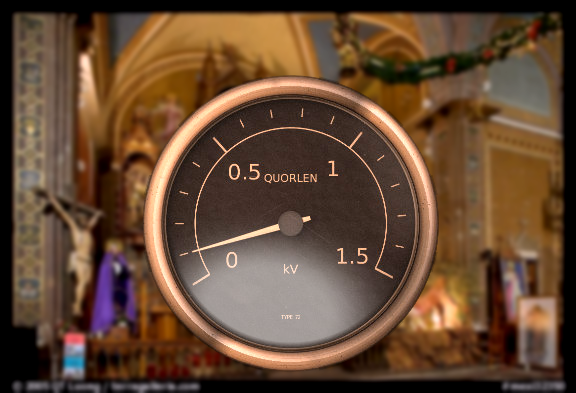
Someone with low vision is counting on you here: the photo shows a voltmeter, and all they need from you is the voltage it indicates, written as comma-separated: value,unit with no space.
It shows 0.1,kV
